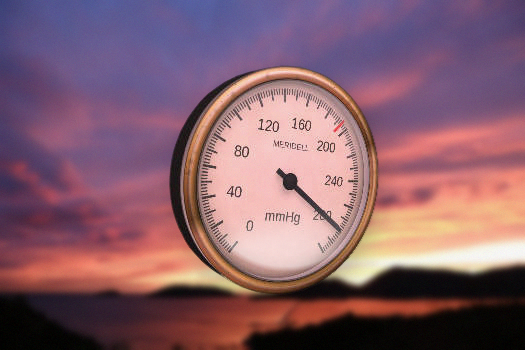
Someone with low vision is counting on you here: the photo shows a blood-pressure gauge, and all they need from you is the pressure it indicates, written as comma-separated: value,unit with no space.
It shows 280,mmHg
